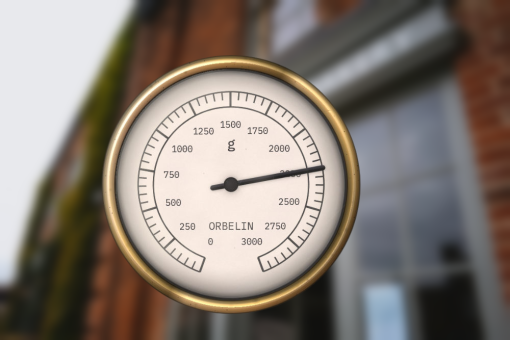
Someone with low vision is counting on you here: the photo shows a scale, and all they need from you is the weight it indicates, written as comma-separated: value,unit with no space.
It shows 2250,g
